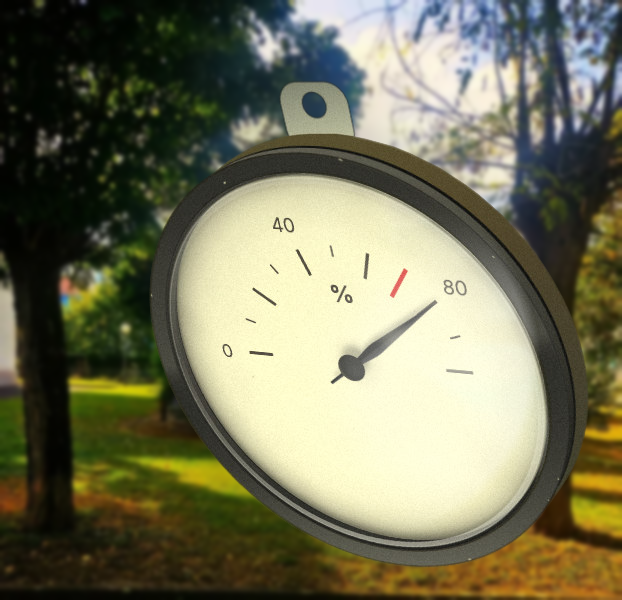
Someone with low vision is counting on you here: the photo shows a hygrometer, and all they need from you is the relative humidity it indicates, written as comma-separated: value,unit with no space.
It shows 80,%
